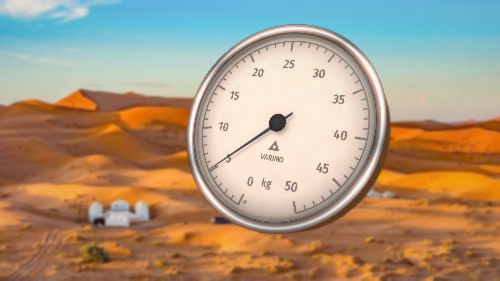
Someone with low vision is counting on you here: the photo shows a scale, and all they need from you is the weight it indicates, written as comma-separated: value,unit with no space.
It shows 5,kg
